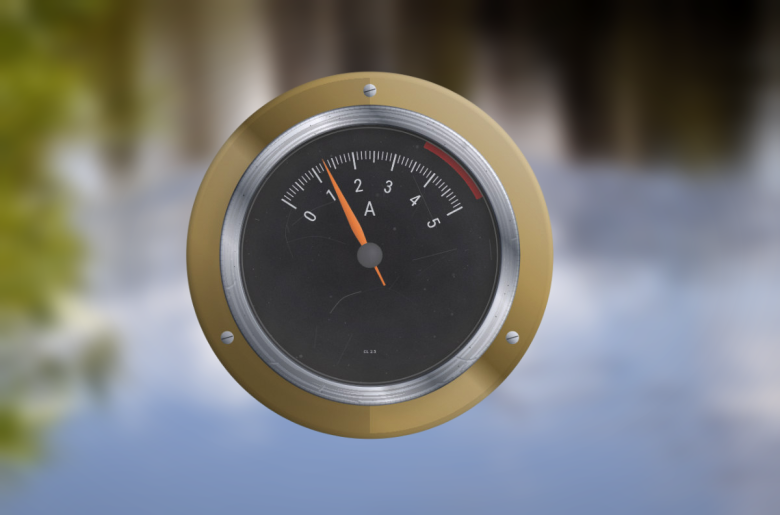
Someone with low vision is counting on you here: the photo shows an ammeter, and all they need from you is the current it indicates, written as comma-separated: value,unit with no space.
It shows 1.3,A
